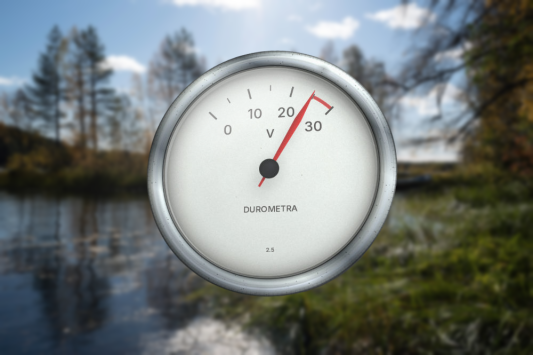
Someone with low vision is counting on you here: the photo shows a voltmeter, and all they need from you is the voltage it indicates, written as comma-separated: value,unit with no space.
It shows 25,V
